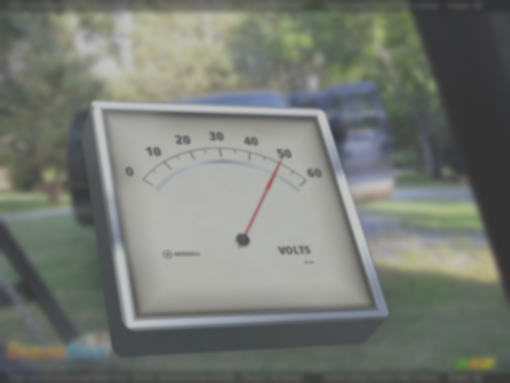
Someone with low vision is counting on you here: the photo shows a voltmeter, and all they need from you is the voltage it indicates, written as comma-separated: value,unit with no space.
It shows 50,V
